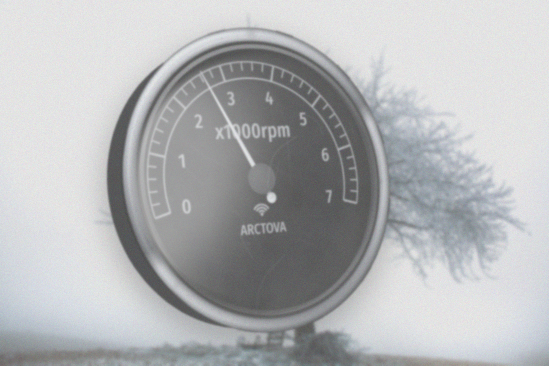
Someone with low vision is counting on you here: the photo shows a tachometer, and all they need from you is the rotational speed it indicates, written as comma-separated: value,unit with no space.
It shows 2600,rpm
